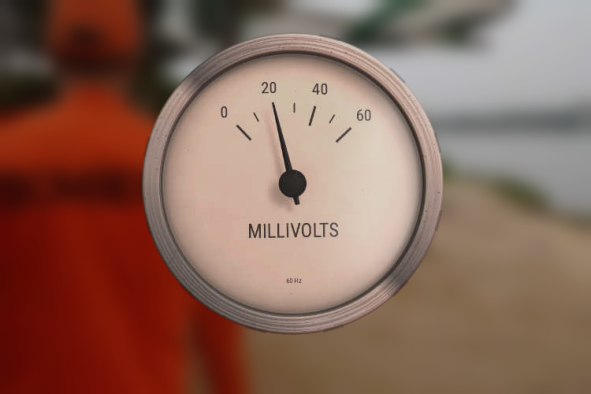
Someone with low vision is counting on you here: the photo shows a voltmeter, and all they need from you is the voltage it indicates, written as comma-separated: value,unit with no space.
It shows 20,mV
